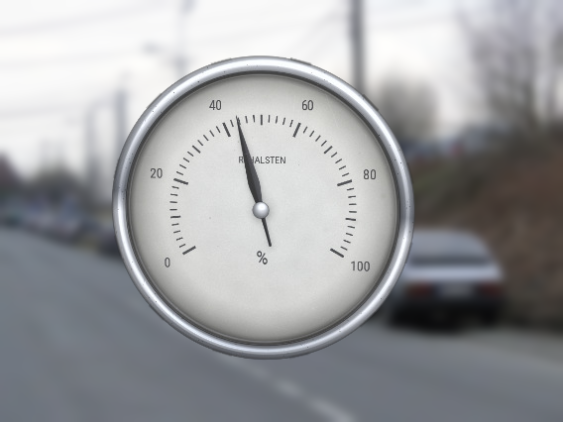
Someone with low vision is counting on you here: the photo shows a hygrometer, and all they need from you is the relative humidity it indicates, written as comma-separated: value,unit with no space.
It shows 44,%
